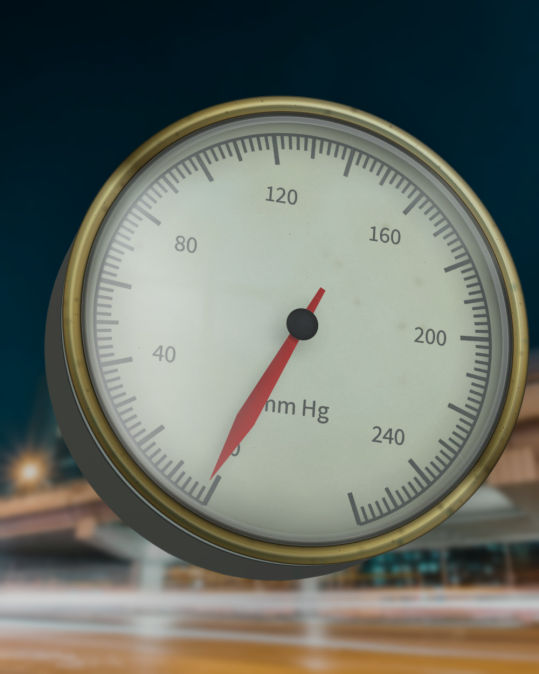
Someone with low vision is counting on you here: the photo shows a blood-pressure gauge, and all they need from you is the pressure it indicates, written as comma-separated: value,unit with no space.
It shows 2,mmHg
